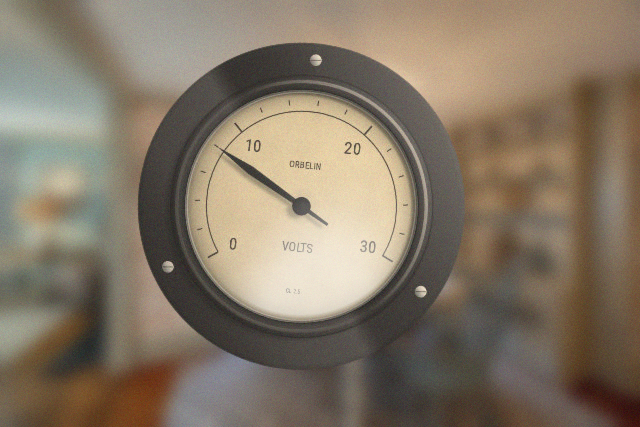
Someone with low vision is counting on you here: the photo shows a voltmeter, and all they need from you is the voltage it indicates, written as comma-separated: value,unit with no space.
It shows 8,V
